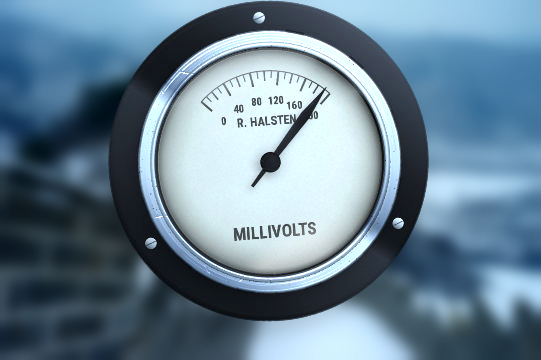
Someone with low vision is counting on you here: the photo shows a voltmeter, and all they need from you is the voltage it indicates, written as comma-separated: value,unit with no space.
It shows 190,mV
